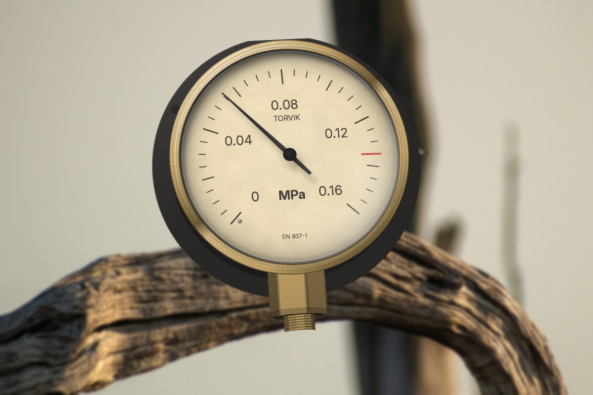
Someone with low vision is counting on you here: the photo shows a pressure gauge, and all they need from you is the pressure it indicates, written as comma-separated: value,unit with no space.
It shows 0.055,MPa
